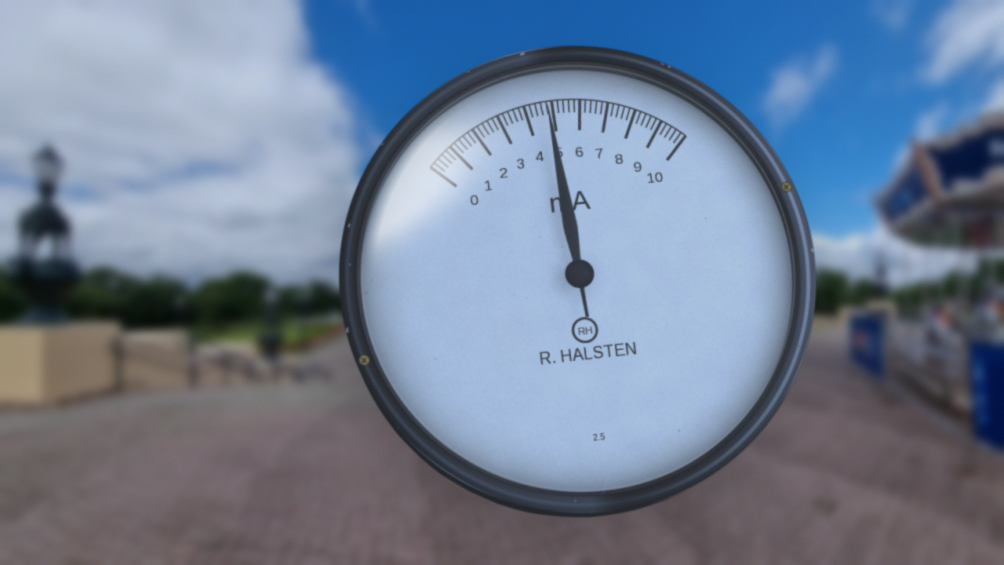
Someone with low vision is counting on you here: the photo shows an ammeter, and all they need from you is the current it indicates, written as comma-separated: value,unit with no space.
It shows 4.8,mA
